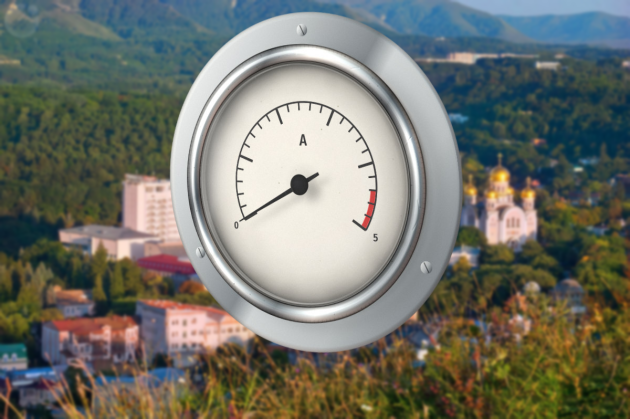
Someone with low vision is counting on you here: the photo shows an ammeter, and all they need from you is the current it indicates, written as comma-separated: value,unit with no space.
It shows 0,A
